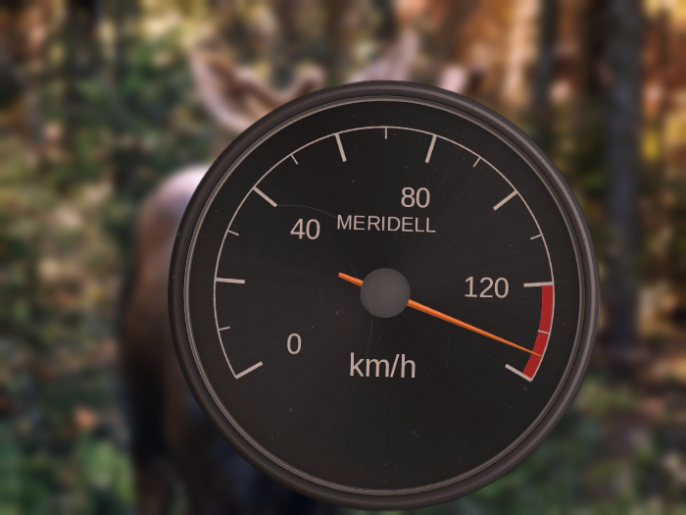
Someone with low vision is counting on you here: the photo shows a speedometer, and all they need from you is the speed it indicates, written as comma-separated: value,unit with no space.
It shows 135,km/h
